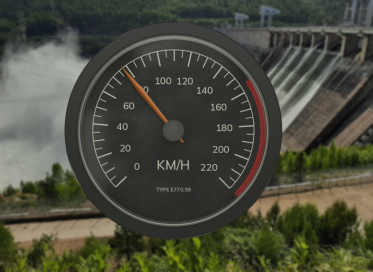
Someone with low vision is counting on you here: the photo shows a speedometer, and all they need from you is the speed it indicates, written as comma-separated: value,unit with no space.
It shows 77.5,km/h
